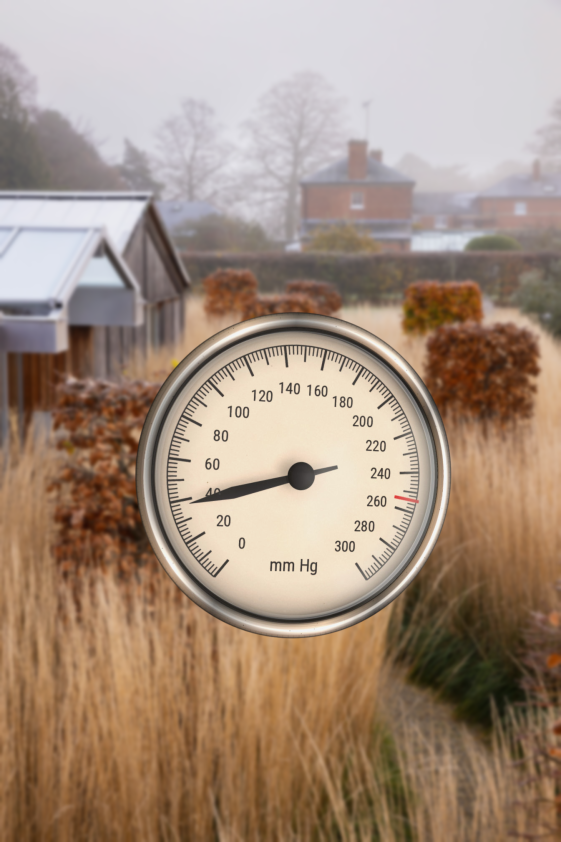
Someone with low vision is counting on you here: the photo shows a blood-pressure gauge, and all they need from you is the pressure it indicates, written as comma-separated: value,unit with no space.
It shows 38,mmHg
